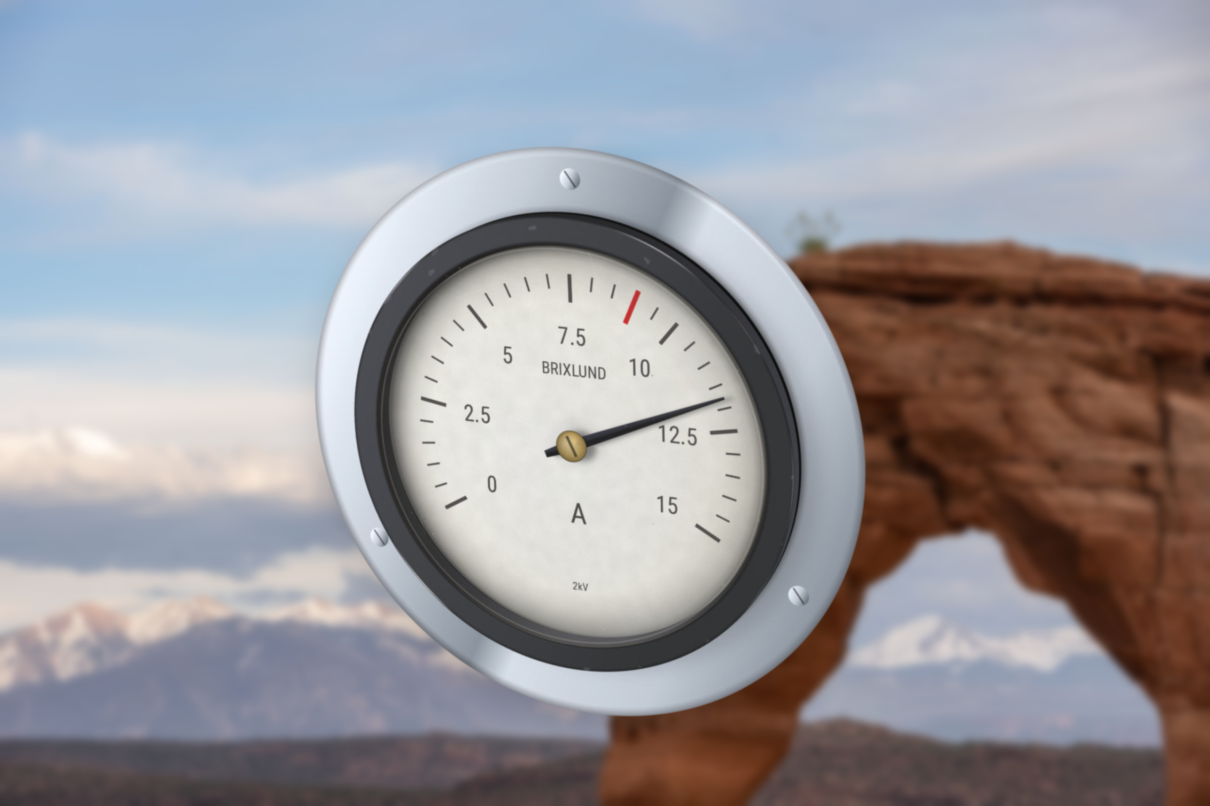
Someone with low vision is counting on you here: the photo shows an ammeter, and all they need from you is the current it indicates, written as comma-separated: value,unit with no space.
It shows 11.75,A
